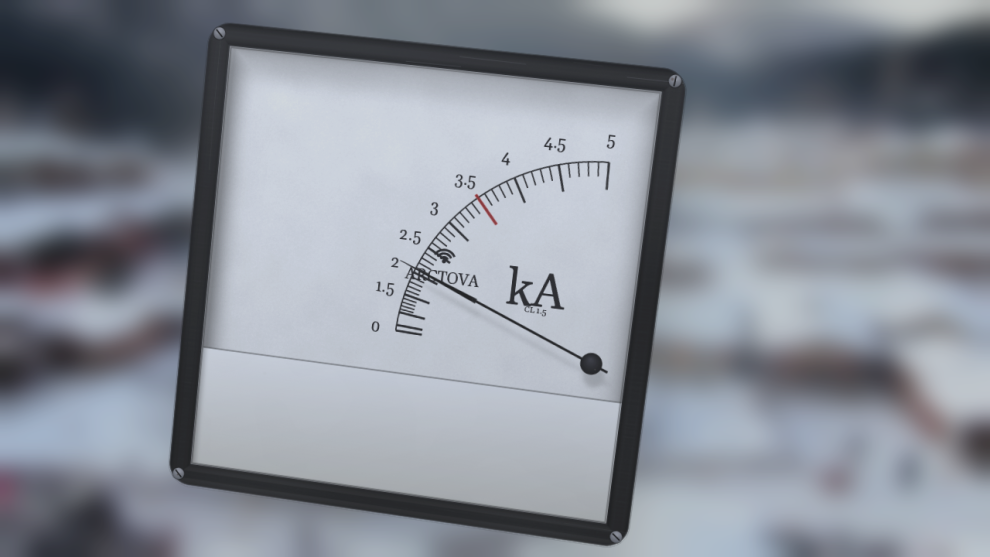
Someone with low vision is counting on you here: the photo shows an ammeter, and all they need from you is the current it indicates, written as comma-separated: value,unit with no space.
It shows 2.1,kA
